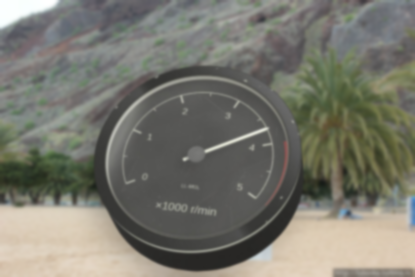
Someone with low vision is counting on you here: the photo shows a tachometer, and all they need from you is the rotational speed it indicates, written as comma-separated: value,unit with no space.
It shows 3750,rpm
